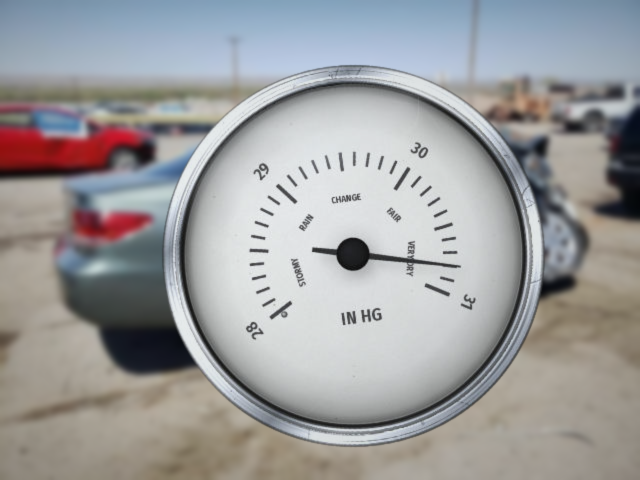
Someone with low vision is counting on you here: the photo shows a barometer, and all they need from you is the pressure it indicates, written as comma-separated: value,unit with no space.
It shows 30.8,inHg
